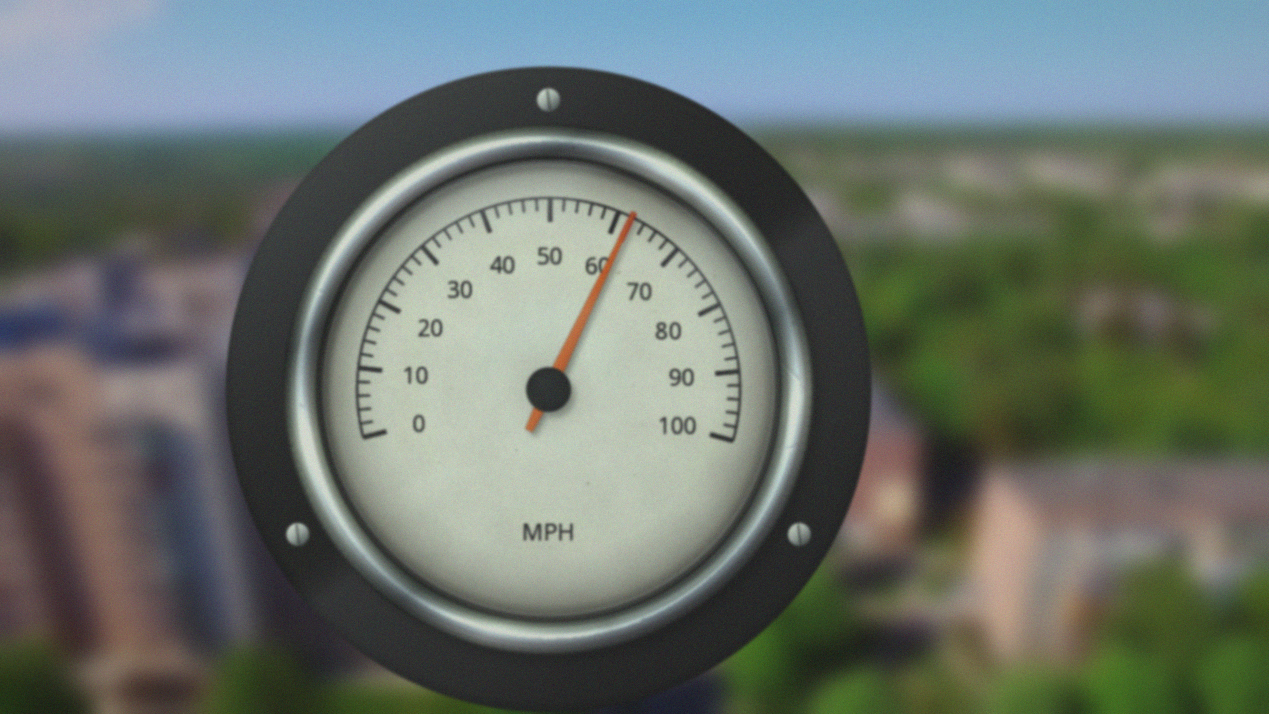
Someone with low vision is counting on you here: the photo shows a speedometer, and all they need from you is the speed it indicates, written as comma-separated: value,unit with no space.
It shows 62,mph
